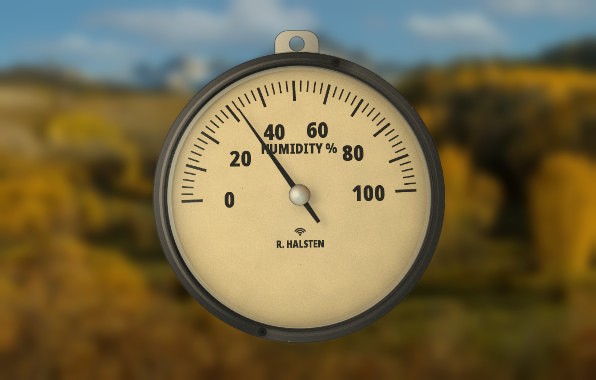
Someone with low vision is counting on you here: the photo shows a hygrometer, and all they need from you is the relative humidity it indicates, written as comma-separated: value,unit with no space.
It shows 32,%
